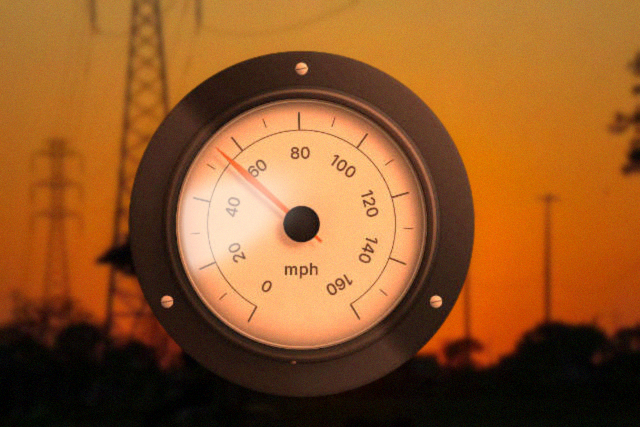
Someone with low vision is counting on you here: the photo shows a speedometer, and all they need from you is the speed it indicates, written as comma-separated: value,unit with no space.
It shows 55,mph
